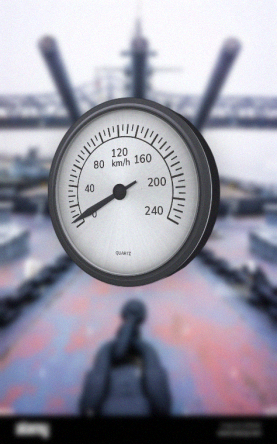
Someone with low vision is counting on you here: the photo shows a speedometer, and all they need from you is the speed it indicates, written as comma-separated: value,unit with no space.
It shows 5,km/h
